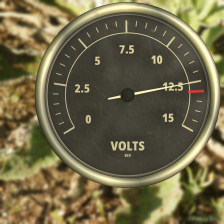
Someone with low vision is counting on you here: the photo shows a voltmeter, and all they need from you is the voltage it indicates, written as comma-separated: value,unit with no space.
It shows 12.5,V
